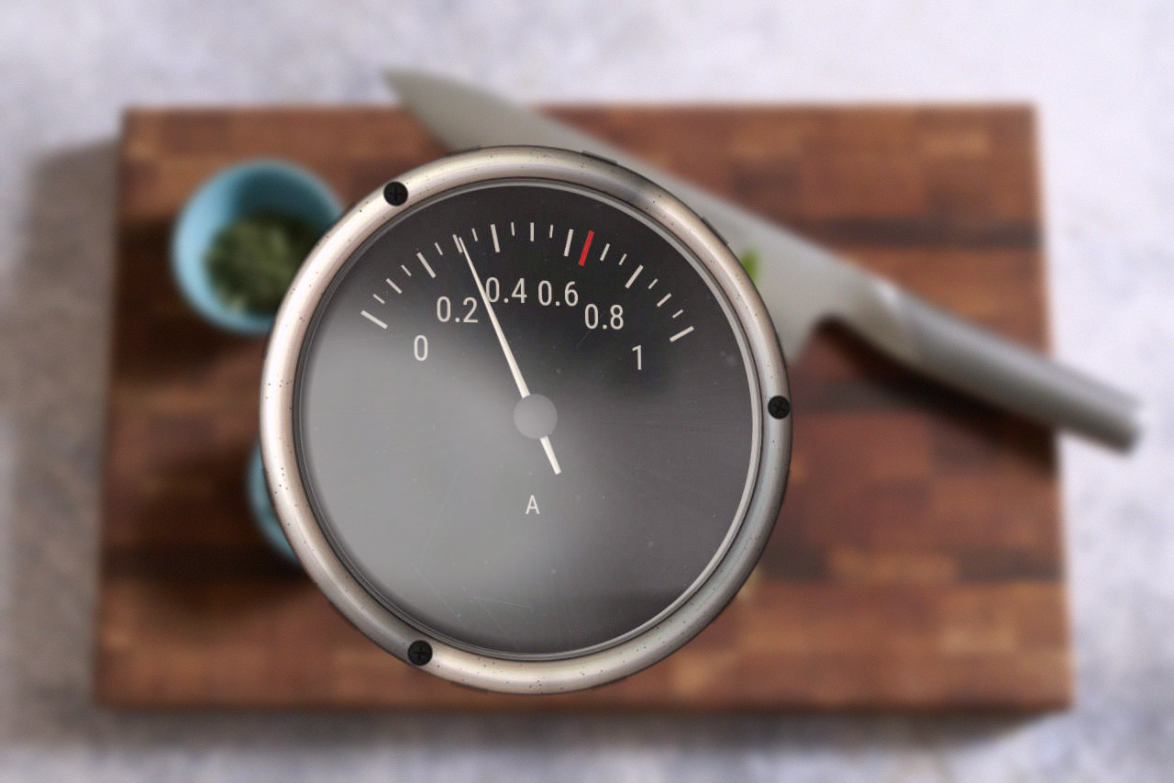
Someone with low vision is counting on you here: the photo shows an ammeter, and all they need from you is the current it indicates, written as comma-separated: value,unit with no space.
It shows 0.3,A
